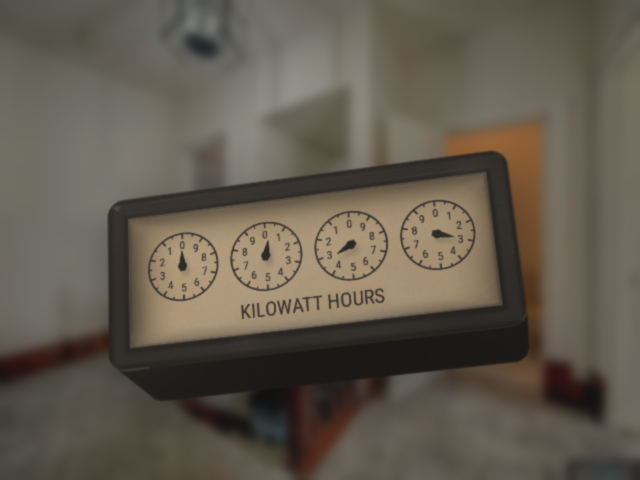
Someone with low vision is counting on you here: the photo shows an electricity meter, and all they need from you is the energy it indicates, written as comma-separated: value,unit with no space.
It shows 33,kWh
